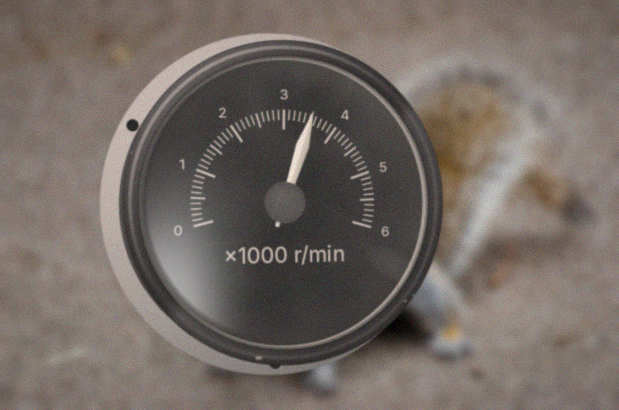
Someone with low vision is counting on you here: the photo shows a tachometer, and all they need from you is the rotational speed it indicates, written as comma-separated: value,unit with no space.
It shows 3500,rpm
